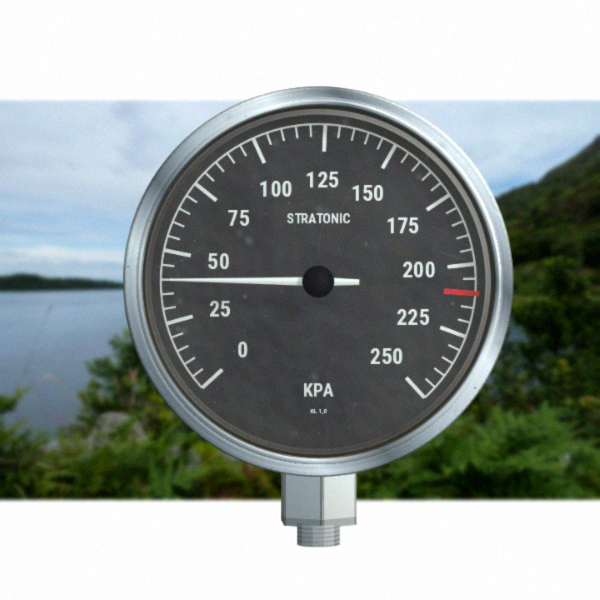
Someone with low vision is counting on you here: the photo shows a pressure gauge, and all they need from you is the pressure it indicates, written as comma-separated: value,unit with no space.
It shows 40,kPa
